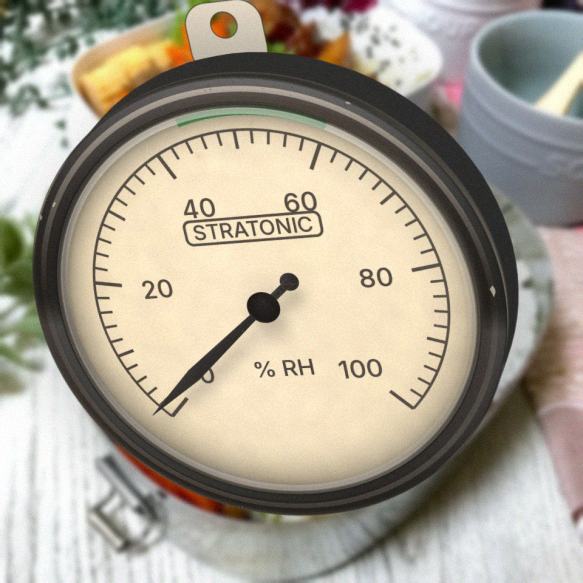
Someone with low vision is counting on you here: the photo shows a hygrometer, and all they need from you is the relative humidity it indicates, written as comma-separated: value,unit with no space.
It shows 2,%
